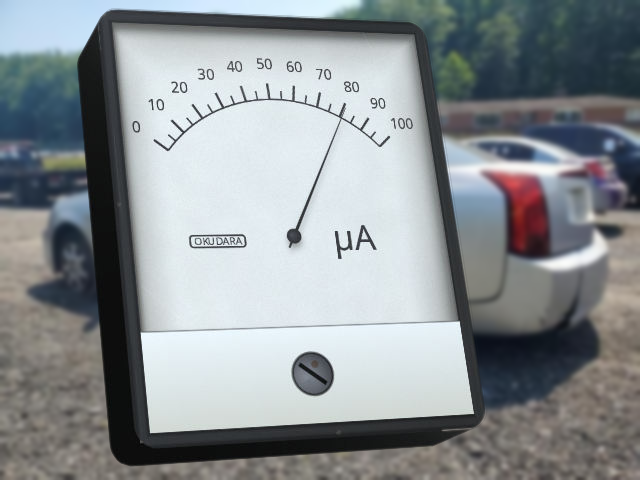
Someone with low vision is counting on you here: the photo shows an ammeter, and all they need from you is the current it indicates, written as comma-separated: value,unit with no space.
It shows 80,µA
